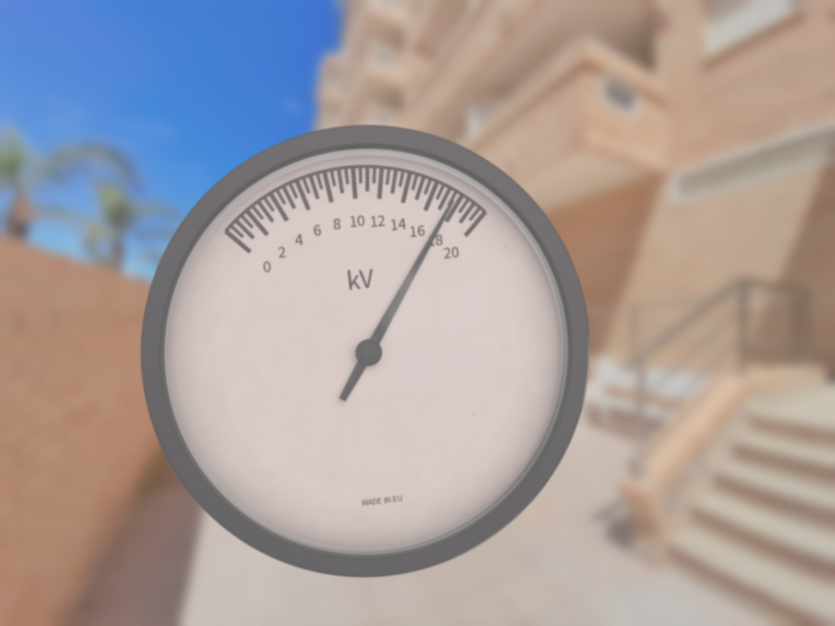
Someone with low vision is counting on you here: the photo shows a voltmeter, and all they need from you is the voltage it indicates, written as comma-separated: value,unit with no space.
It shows 17.5,kV
